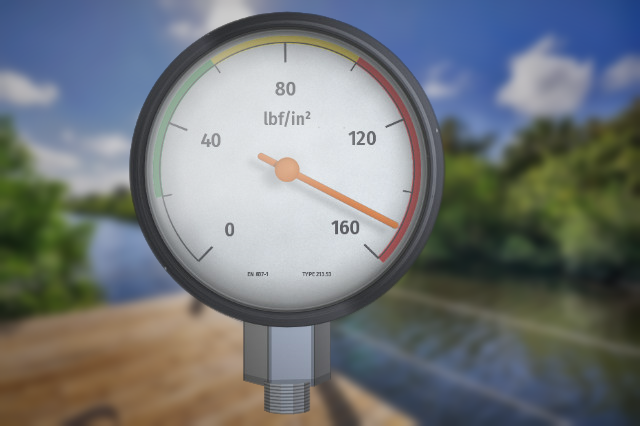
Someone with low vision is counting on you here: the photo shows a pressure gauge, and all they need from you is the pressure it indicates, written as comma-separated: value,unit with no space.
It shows 150,psi
